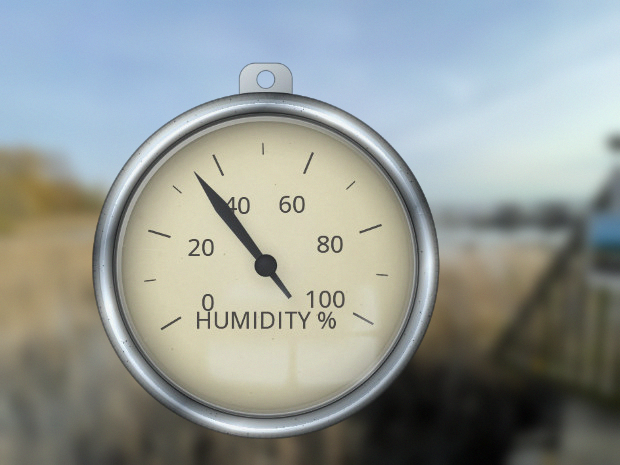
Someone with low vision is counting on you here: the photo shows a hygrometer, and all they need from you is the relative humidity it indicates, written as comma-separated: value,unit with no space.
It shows 35,%
